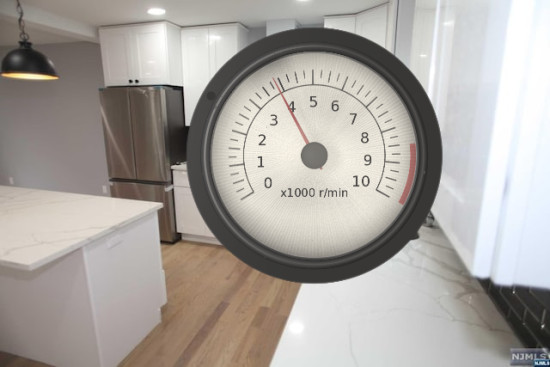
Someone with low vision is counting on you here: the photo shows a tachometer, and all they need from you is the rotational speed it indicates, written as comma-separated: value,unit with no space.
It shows 3875,rpm
